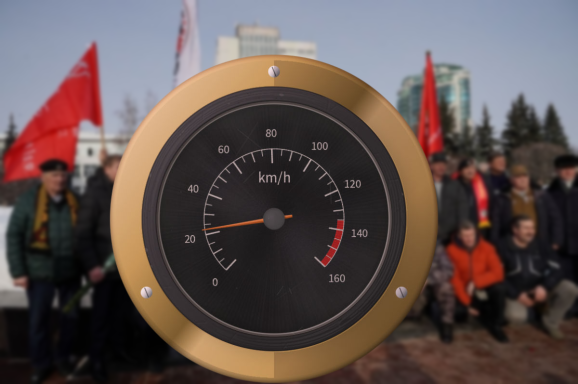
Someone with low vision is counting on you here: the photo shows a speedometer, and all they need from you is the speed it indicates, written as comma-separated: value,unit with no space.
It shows 22.5,km/h
